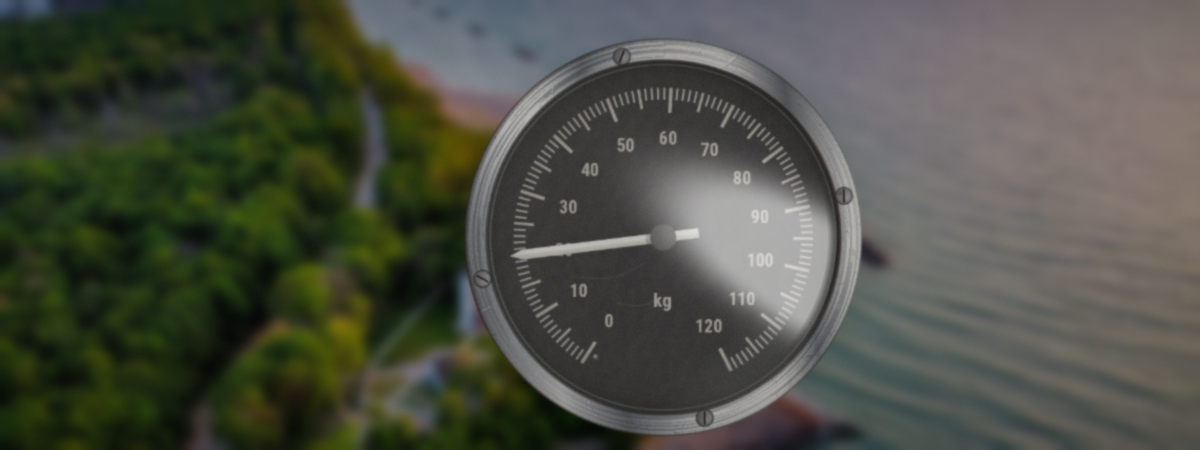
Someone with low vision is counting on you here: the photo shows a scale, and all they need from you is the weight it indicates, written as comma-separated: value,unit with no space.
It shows 20,kg
